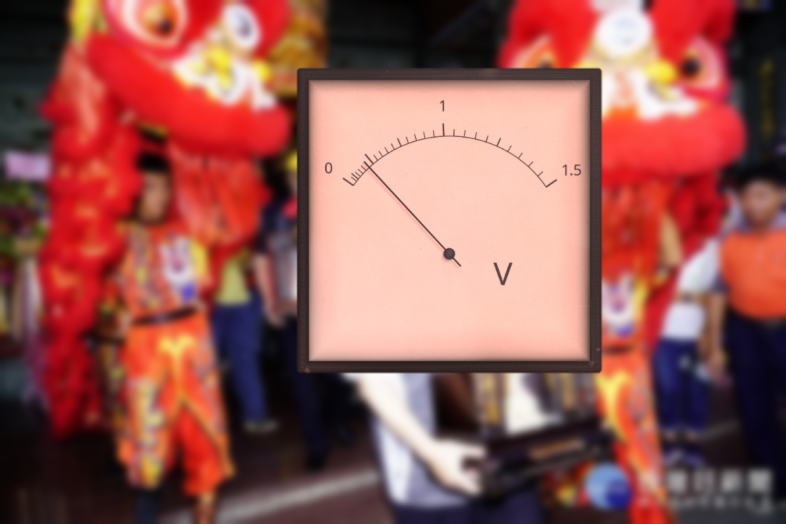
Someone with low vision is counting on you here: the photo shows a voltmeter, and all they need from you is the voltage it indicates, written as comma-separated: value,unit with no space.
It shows 0.45,V
